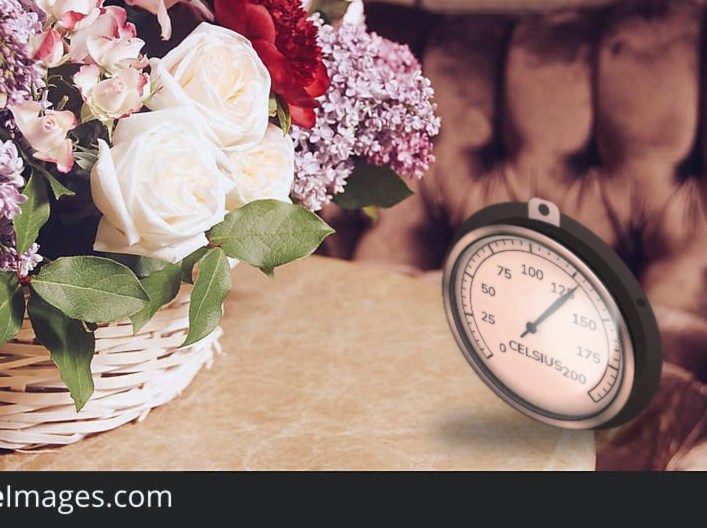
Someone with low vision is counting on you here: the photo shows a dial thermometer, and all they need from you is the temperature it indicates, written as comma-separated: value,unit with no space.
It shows 130,°C
